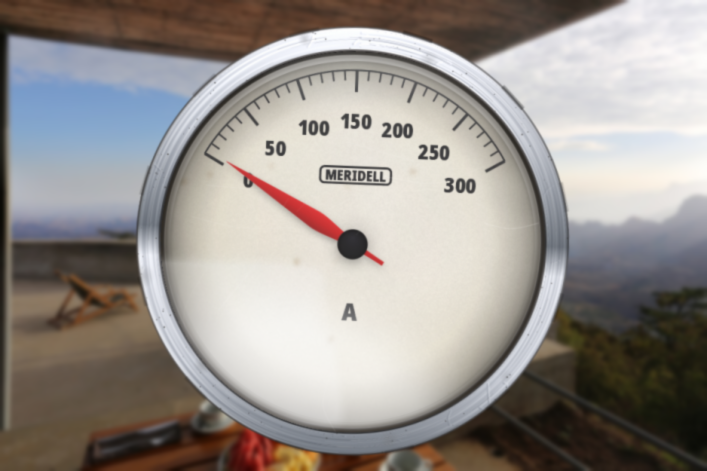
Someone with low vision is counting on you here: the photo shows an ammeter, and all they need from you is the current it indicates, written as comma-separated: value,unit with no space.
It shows 5,A
